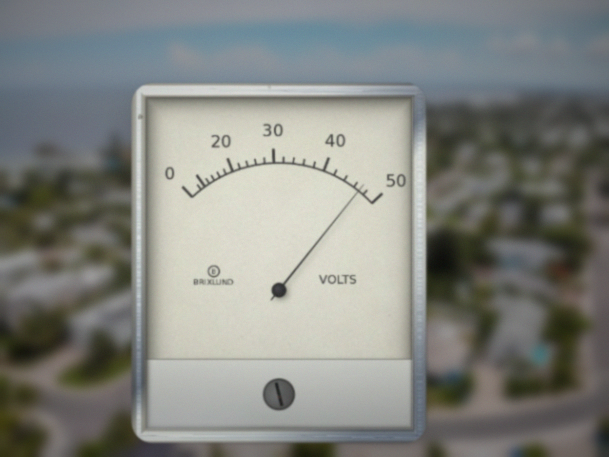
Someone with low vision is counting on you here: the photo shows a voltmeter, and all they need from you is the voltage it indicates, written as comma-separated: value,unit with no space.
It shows 47,V
